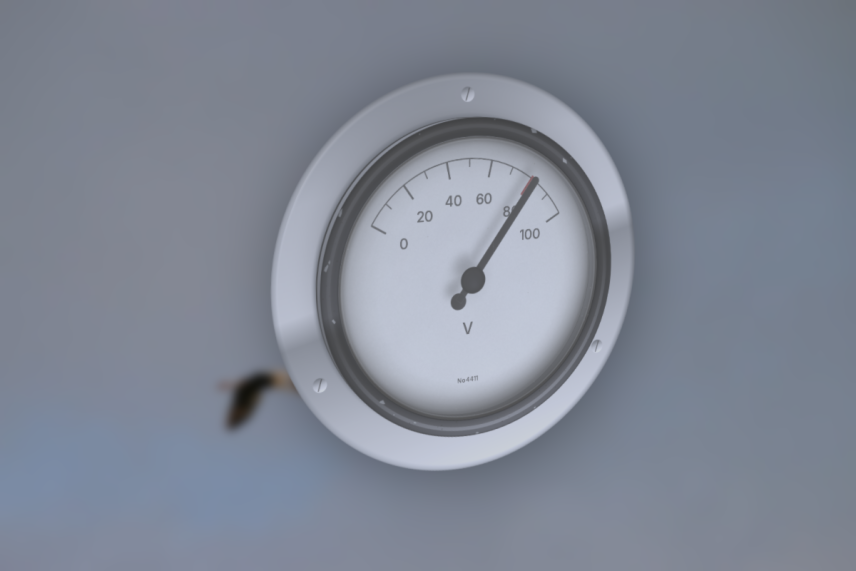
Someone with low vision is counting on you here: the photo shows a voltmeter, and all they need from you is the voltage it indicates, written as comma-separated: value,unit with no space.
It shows 80,V
